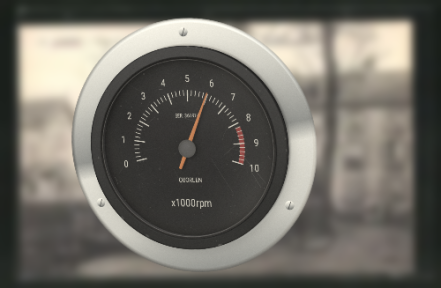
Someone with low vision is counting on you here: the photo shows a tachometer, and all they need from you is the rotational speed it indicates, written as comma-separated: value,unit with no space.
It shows 6000,rpm
